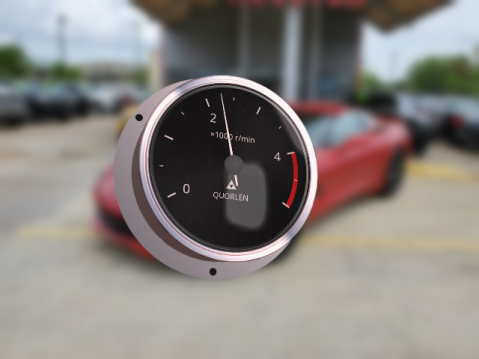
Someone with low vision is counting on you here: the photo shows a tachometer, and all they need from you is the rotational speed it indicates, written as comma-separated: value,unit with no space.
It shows 2250,rpm
